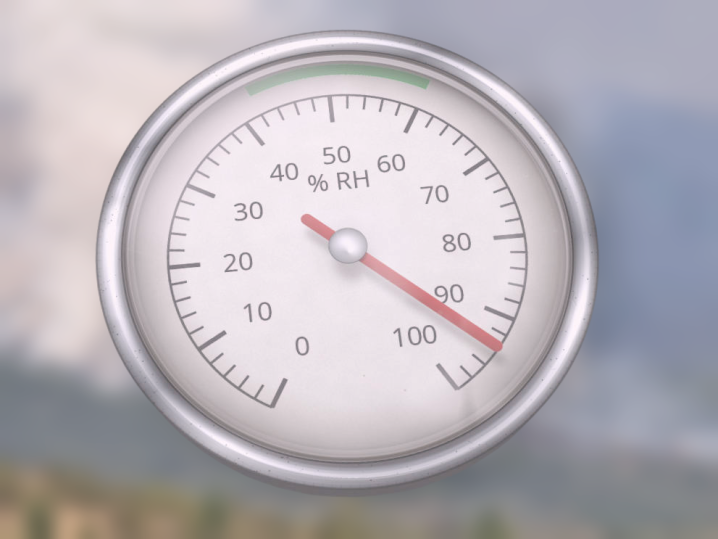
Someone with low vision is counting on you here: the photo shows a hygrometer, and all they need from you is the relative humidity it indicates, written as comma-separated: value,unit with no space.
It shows 94,%
